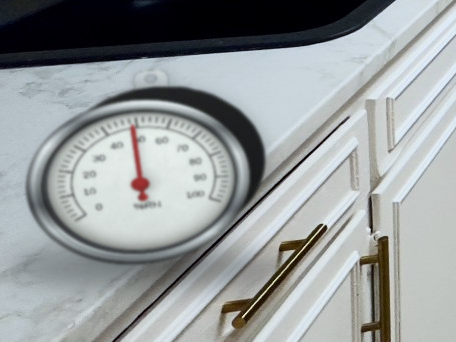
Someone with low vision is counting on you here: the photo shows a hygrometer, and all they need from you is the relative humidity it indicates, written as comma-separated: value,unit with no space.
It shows 50,%
